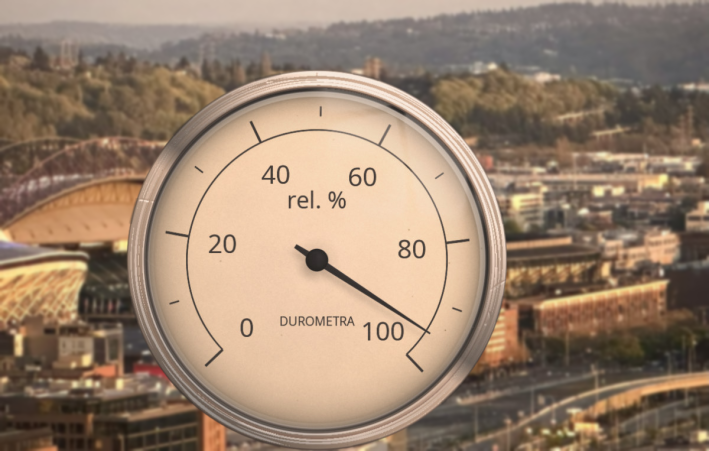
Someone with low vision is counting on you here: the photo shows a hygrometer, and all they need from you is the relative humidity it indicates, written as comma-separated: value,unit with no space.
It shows 95,%
